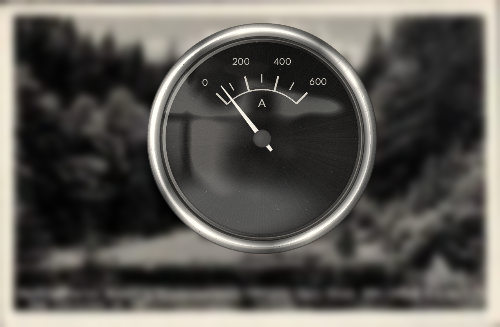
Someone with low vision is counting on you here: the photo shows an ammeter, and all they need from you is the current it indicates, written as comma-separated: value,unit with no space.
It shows 50,A
